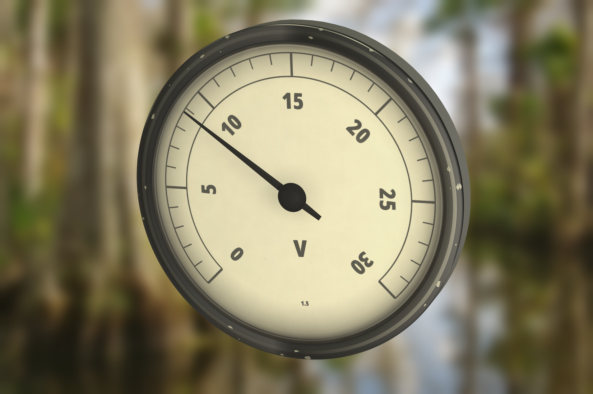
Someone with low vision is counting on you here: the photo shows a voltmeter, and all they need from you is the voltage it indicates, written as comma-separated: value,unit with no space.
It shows 9,V
